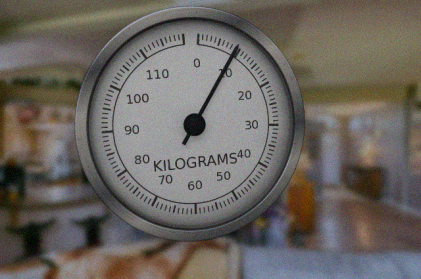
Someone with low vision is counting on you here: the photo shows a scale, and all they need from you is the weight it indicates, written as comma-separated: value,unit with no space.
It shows 9,kg
